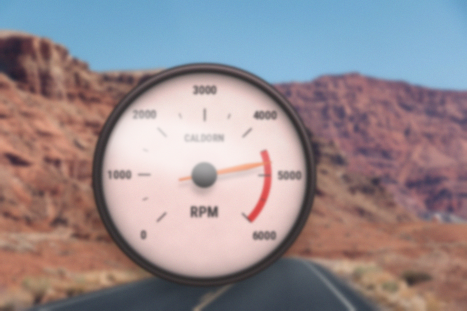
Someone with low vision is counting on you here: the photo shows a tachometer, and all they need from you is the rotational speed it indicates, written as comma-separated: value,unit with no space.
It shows 4750,rpm
